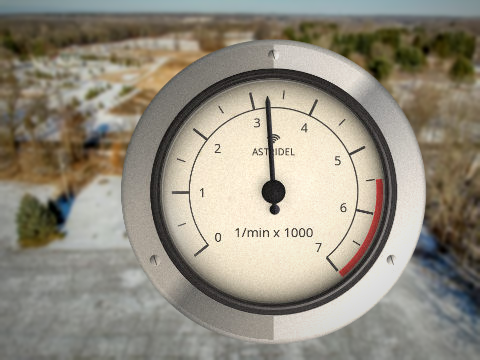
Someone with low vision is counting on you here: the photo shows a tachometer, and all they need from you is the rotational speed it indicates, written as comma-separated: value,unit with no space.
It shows 3250,rpm
